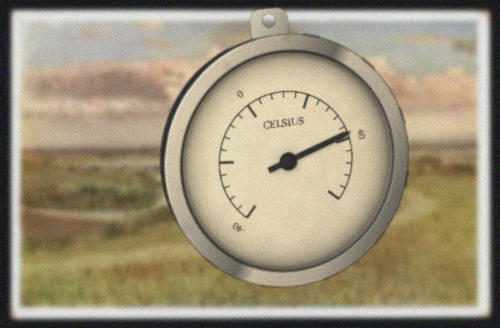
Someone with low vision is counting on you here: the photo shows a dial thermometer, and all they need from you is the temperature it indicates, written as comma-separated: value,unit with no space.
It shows 38,°C
